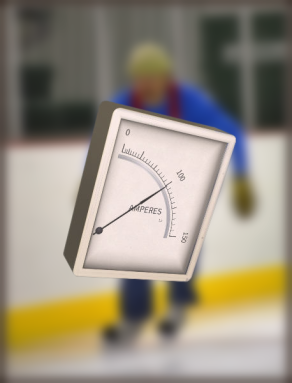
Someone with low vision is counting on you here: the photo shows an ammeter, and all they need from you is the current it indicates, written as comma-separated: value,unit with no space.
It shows 100,A
